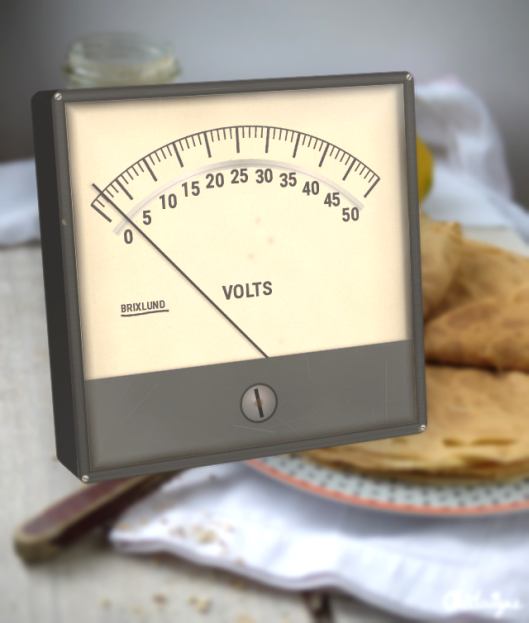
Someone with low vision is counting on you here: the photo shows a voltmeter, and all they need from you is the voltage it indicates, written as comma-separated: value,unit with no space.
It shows 2,V
